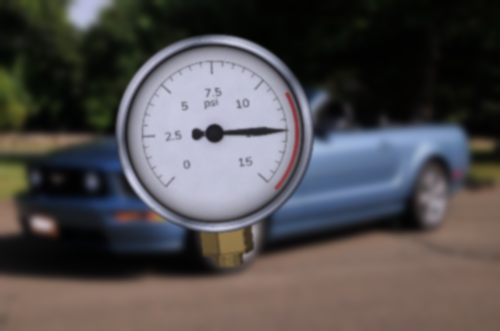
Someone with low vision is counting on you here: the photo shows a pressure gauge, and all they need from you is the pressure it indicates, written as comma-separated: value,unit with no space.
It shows 12.5,psi
